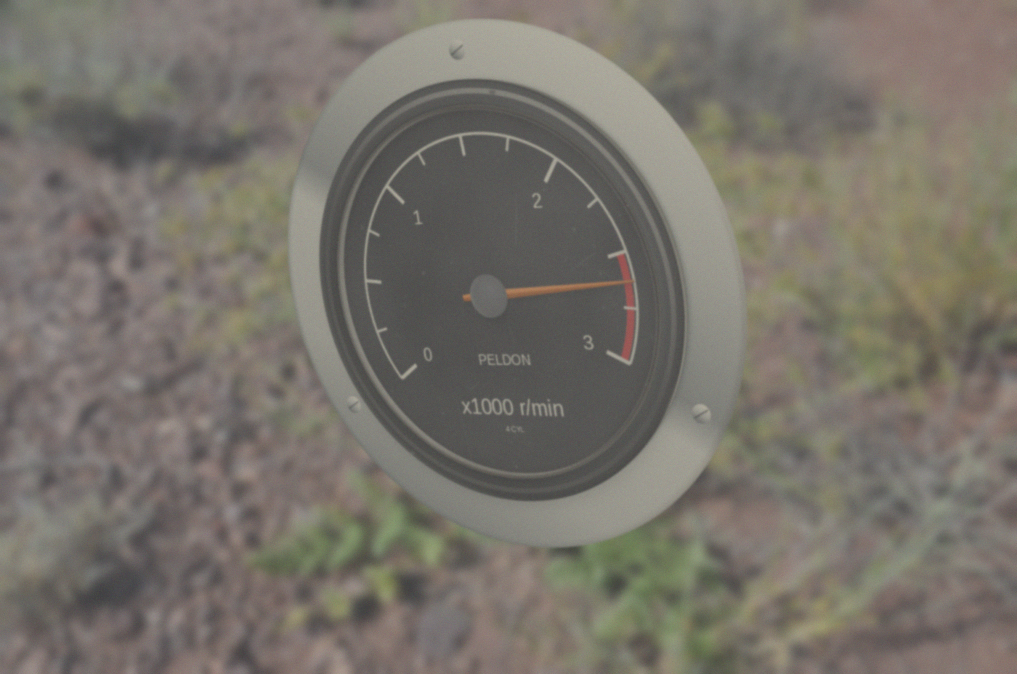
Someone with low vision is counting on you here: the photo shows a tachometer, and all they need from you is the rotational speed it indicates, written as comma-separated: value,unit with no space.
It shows 2625,rpm
